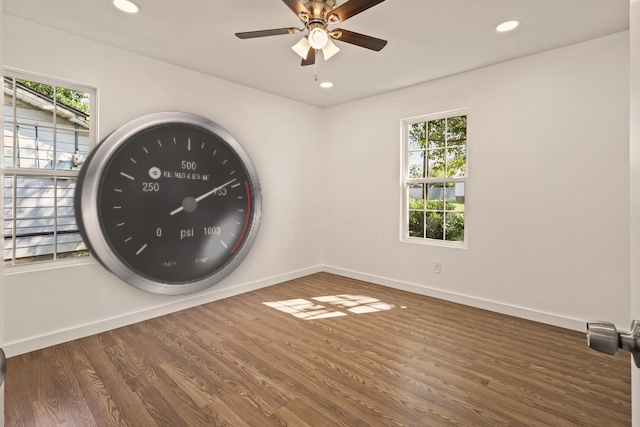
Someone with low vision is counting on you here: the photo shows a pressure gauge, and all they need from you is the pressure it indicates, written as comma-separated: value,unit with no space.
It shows 725,psi
